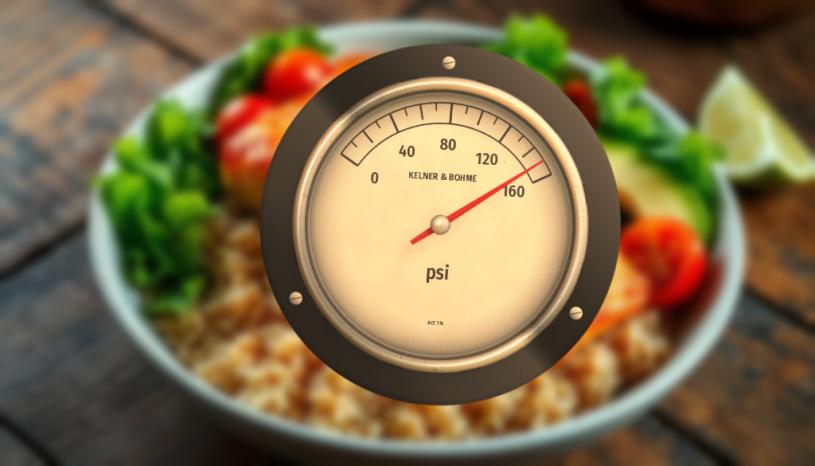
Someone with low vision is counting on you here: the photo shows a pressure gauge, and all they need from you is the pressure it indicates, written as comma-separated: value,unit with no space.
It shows 150,psi
